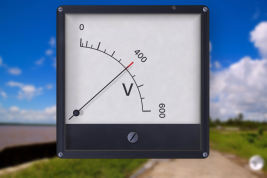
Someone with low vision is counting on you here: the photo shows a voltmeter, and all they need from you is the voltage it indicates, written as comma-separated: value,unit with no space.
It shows 400,V
